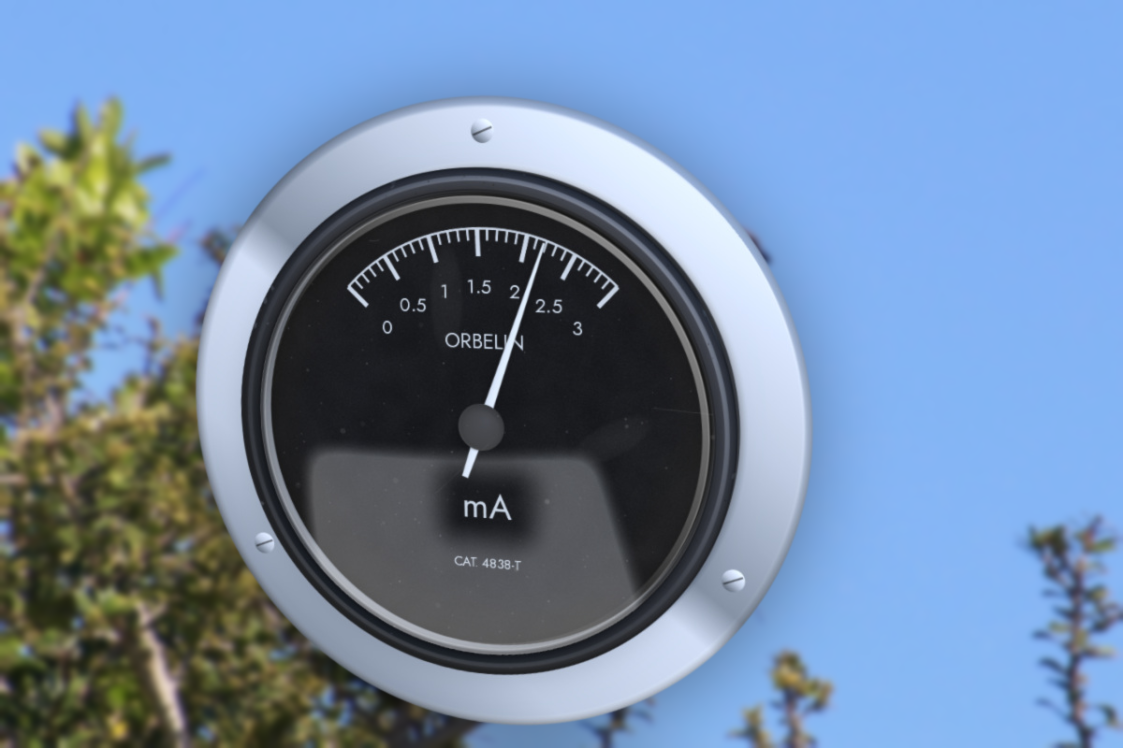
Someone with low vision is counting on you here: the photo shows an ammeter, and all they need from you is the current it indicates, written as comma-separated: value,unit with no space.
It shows 2.2,mA
